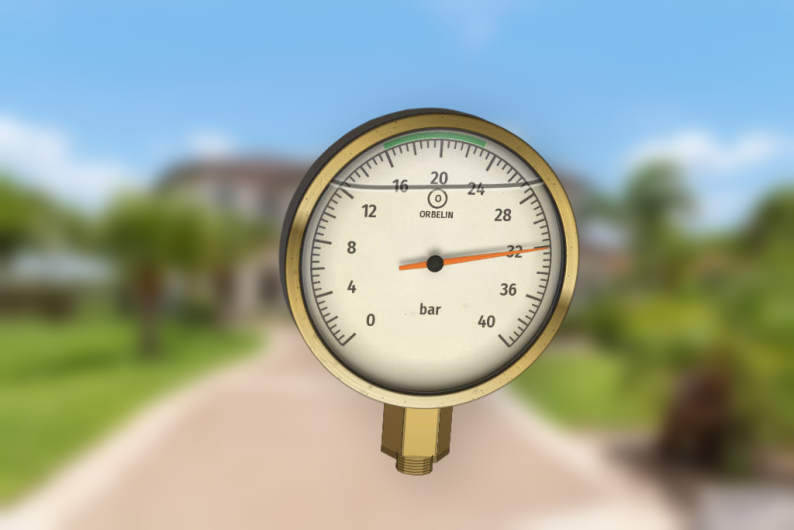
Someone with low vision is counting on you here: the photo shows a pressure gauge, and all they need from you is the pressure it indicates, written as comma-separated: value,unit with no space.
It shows 32,bar
